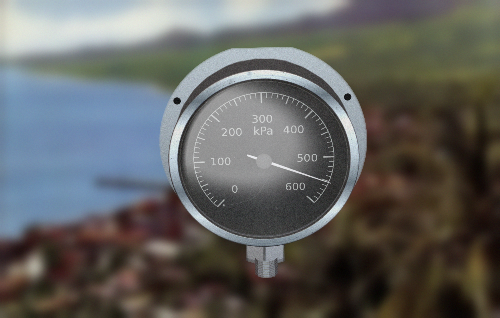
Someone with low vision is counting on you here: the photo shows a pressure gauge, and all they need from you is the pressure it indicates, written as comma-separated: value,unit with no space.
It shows 550,kPa
